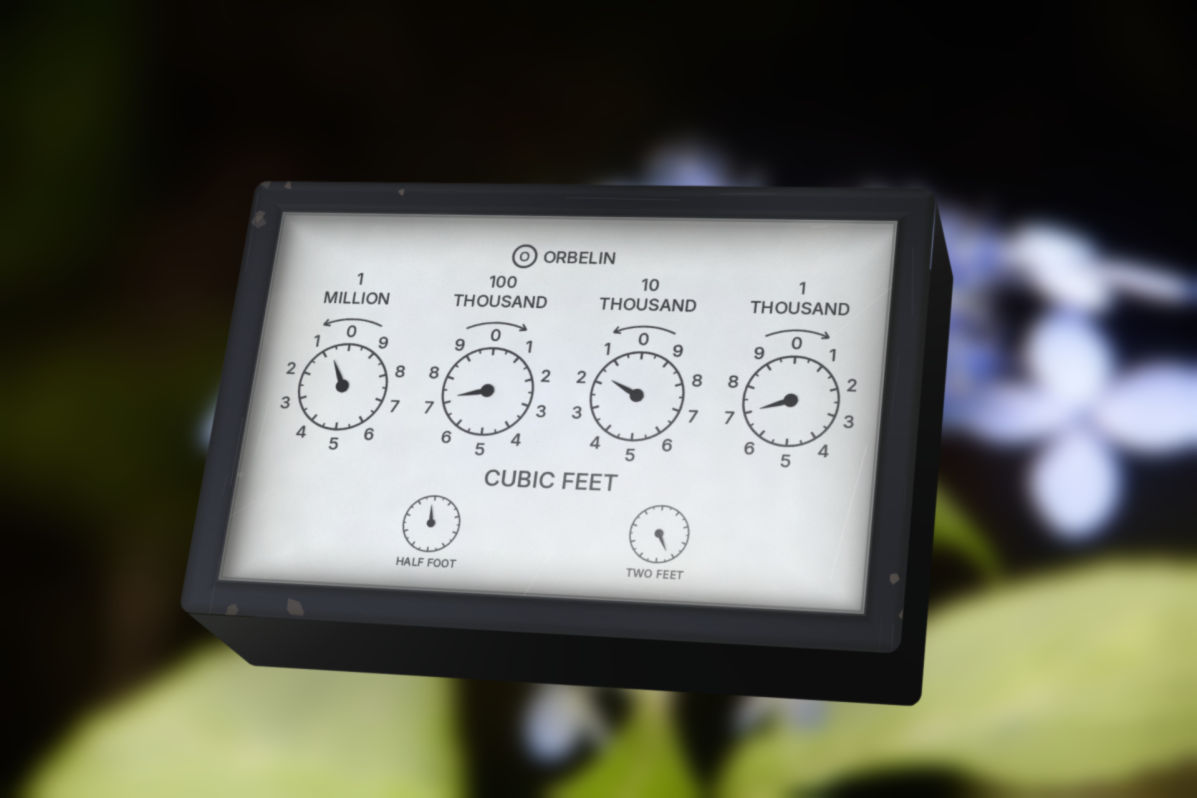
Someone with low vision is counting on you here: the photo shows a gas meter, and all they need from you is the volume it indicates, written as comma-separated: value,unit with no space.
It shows 71700,ft³
